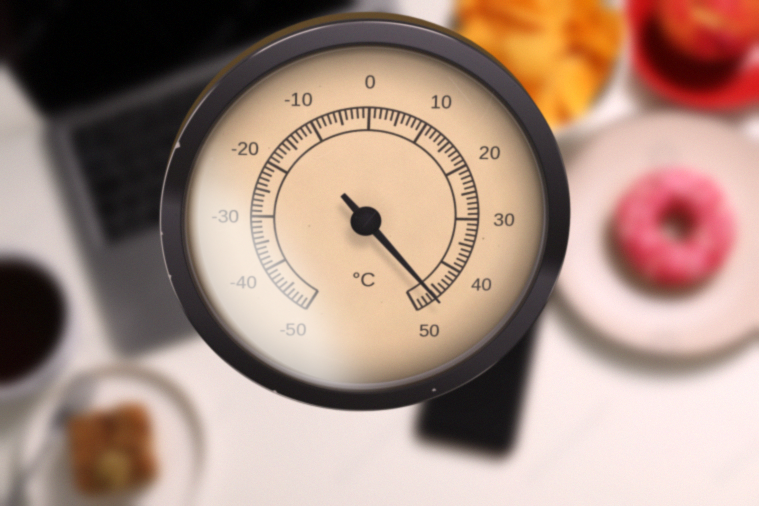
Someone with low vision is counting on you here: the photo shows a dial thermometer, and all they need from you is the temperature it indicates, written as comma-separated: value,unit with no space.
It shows 46,°C
